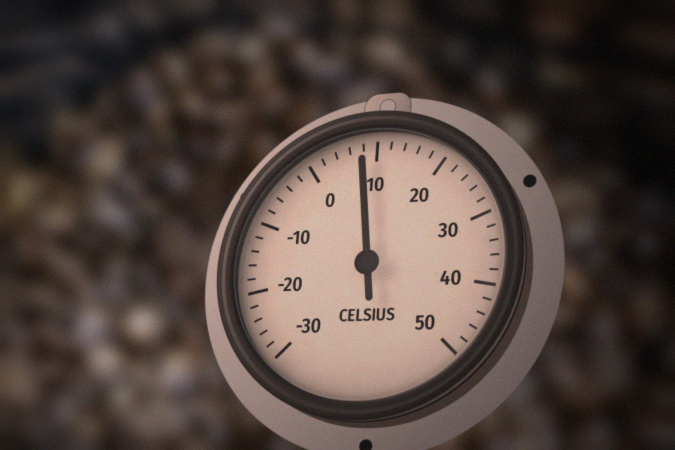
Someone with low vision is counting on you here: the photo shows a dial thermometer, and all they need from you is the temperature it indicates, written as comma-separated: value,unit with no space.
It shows 8,°C
